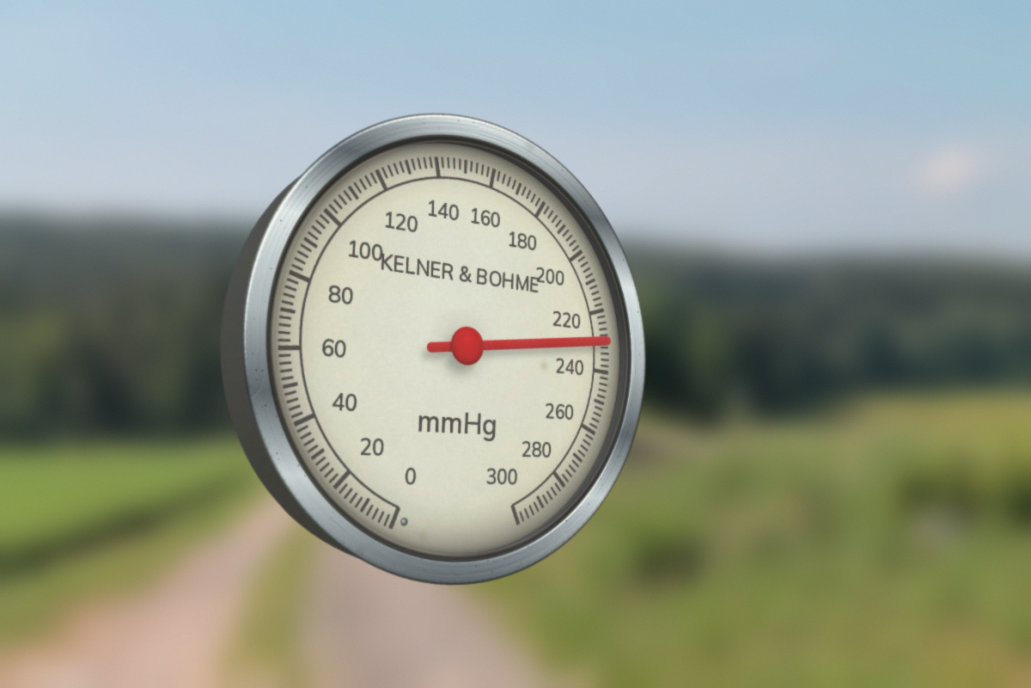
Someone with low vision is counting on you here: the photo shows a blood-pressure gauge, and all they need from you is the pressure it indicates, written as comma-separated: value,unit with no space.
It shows 230,mmHg
